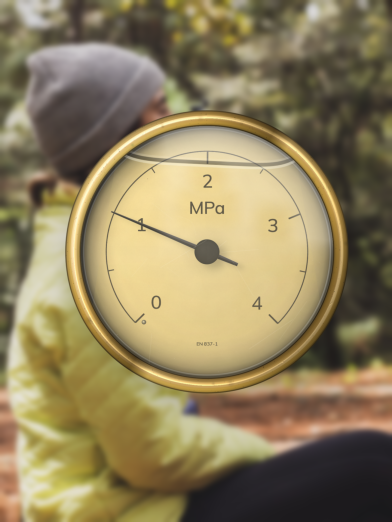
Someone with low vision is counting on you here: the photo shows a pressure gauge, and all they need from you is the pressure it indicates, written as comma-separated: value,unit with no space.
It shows 1,MPa
